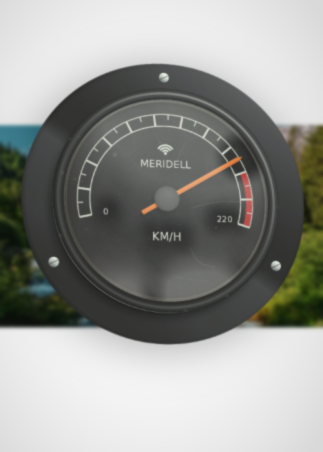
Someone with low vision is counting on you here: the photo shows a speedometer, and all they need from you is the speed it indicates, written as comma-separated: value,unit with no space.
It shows 170,km/h
